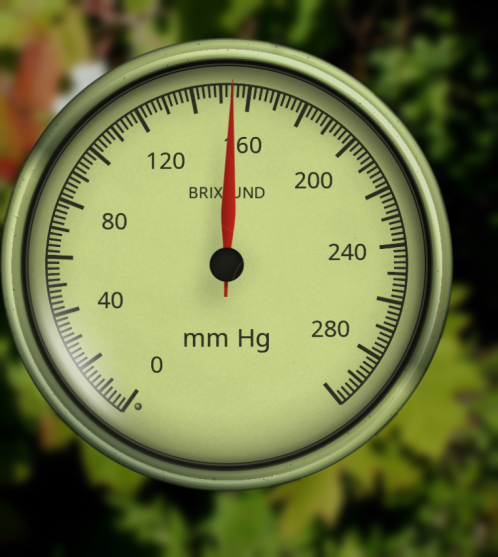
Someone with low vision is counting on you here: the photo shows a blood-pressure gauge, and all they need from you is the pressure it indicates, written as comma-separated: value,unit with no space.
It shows 154,mmHg
